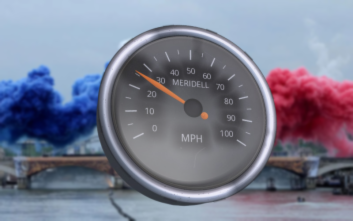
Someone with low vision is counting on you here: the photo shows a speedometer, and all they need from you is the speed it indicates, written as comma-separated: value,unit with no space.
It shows 25,mph
